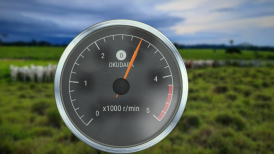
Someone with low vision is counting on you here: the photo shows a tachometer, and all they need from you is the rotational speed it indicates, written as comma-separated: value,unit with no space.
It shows 3000,rpm
